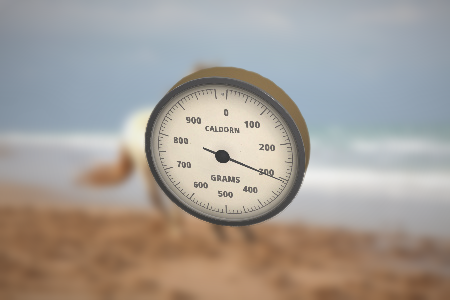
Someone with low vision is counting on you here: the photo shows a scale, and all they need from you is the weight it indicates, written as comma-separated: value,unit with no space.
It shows 300,g
